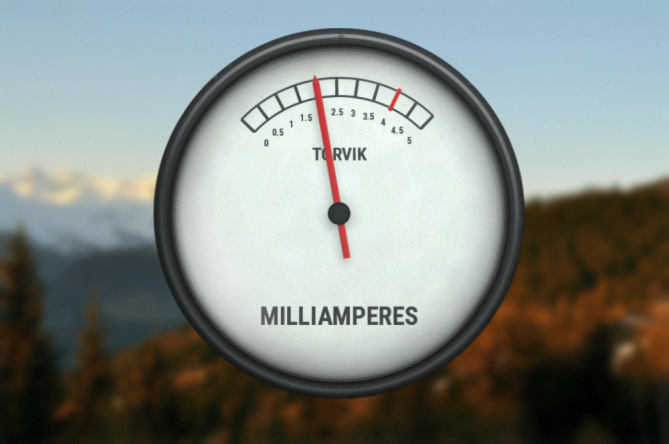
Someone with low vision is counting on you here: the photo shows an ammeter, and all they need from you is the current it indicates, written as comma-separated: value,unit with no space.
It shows 2,mA
